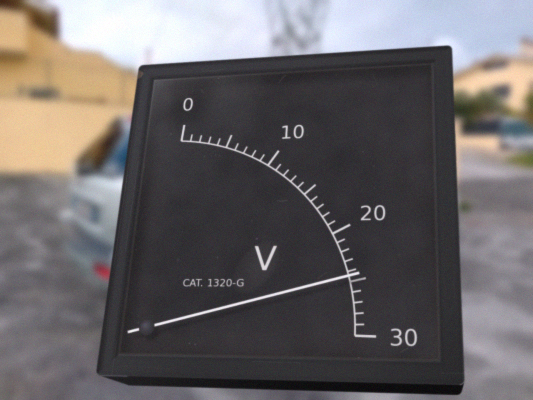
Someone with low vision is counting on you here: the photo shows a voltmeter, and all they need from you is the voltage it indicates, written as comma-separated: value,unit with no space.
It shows 24.5,V
